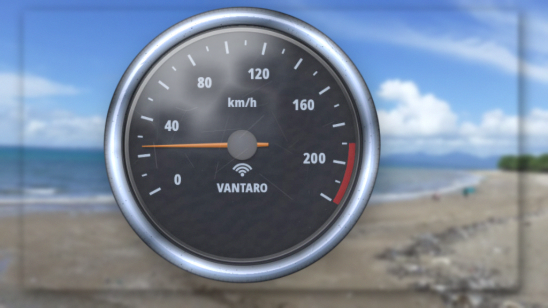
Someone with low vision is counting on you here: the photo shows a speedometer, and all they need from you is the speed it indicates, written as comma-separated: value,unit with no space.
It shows 25,km/h
